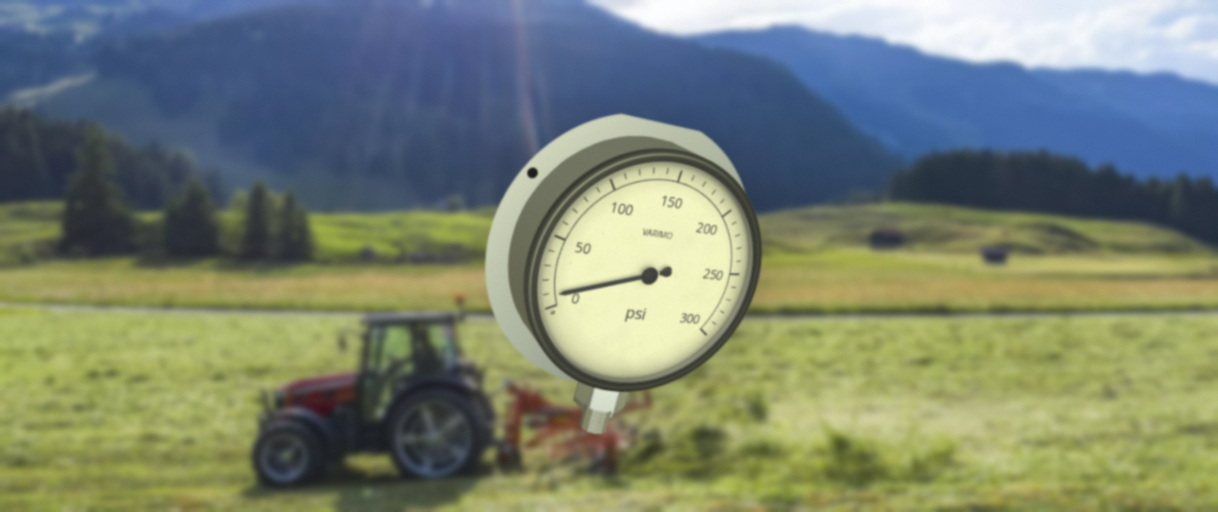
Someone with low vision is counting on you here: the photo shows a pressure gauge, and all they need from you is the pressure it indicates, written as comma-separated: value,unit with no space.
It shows 10,psi
